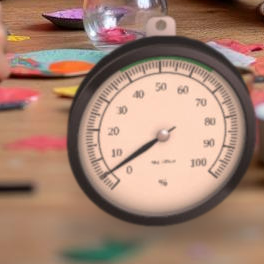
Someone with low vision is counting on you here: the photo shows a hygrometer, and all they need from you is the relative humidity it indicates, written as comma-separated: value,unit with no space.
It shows 5,%
